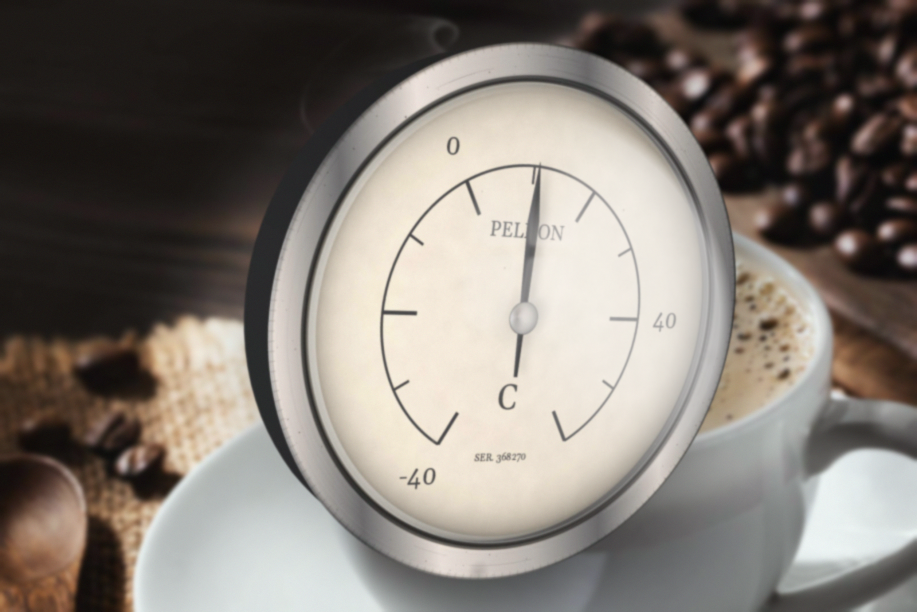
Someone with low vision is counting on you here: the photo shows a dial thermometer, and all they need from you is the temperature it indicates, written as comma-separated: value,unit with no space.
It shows 10,°C
